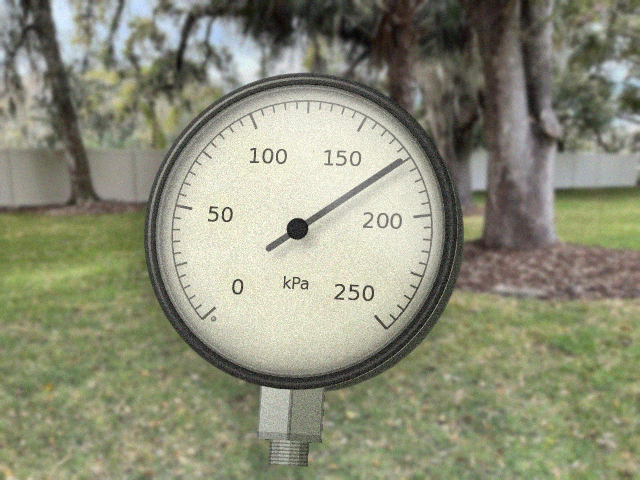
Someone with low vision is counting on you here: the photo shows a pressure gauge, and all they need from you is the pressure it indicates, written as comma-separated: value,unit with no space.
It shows 175,kPa
